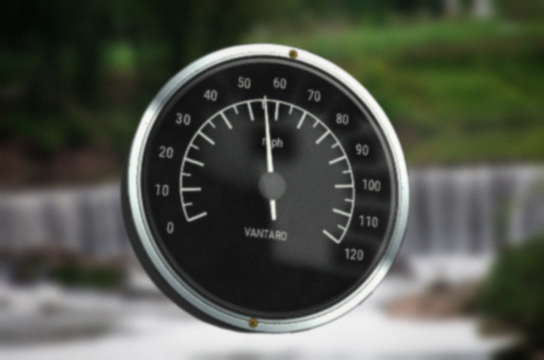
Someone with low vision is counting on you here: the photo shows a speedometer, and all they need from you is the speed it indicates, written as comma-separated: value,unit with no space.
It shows 55,mph
